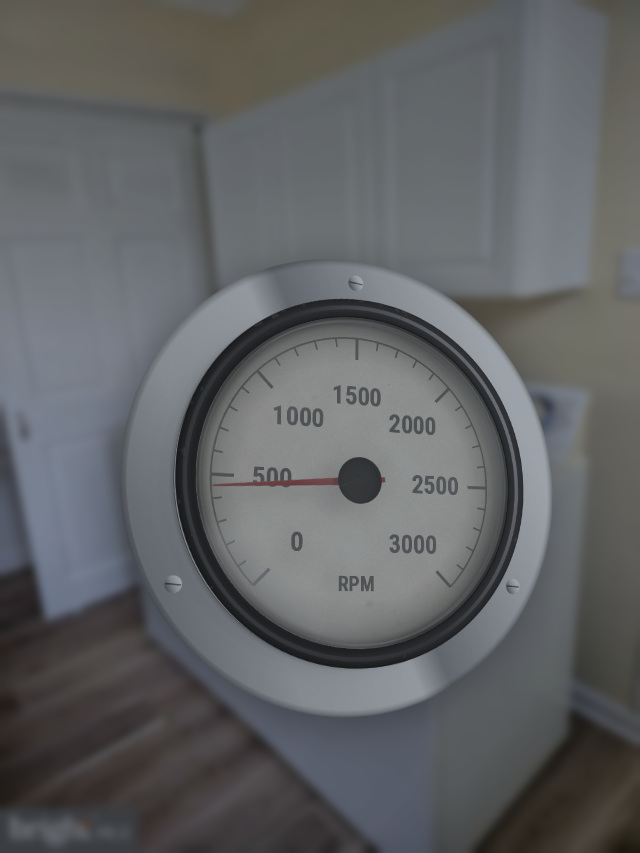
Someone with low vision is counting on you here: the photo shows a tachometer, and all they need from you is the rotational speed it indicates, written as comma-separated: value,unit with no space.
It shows 450,rpm
